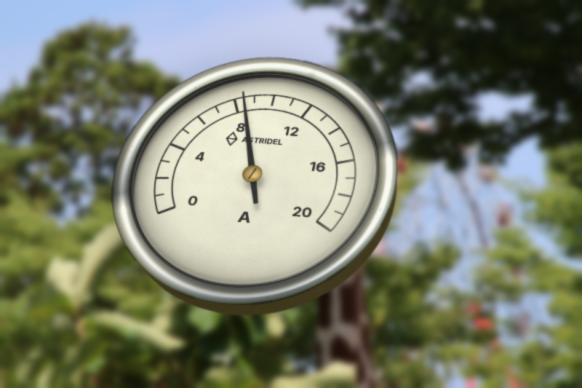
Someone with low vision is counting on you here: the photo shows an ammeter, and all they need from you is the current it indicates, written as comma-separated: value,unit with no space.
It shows 8.5,A
